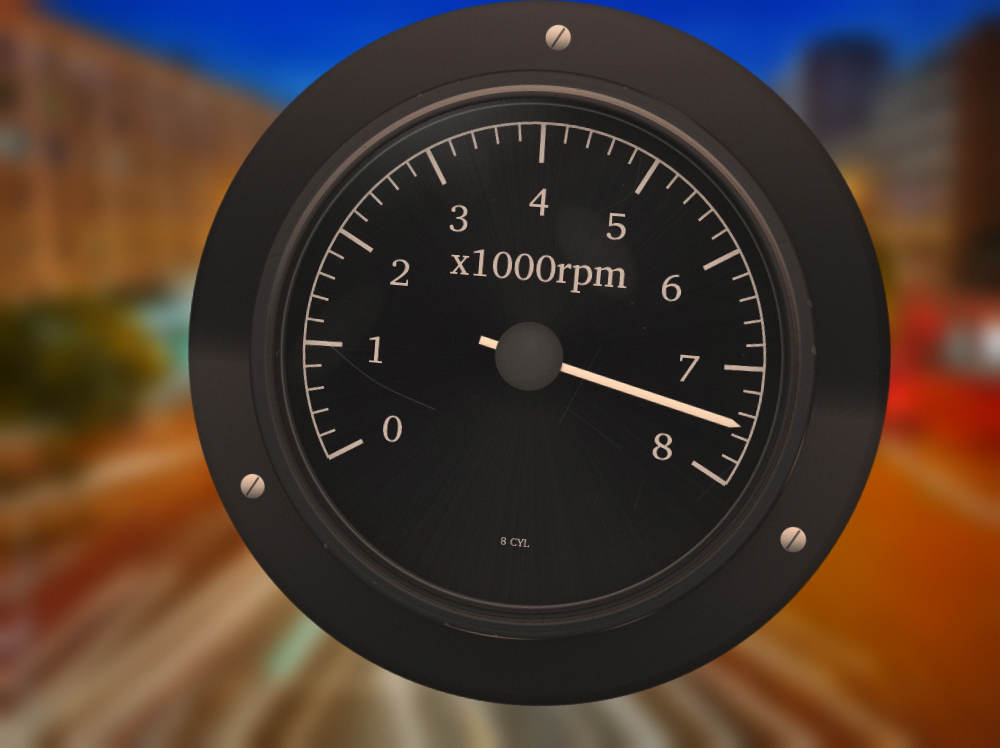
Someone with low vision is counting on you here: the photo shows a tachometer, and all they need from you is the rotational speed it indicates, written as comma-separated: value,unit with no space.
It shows 7500,rpm
